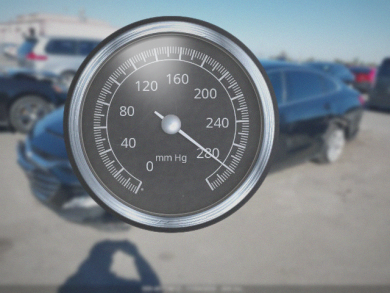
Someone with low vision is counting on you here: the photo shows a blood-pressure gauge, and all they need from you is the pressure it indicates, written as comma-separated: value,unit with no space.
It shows 280,mmHg
